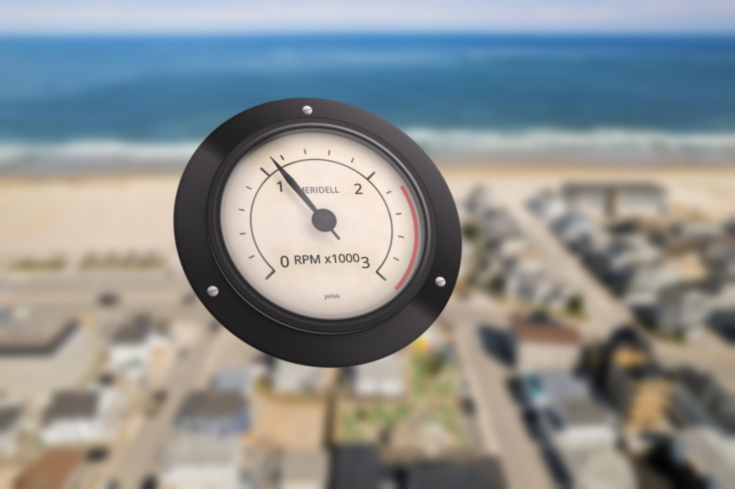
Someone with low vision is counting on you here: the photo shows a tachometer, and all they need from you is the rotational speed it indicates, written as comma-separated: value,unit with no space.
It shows 1100,rpm
